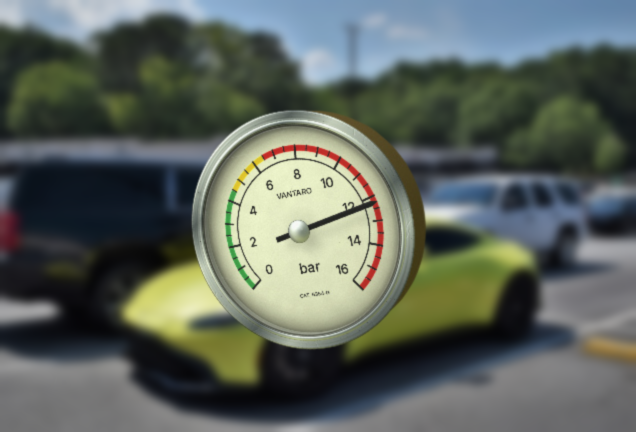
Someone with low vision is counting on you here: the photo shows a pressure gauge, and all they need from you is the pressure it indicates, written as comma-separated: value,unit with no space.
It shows 12.25,bar
